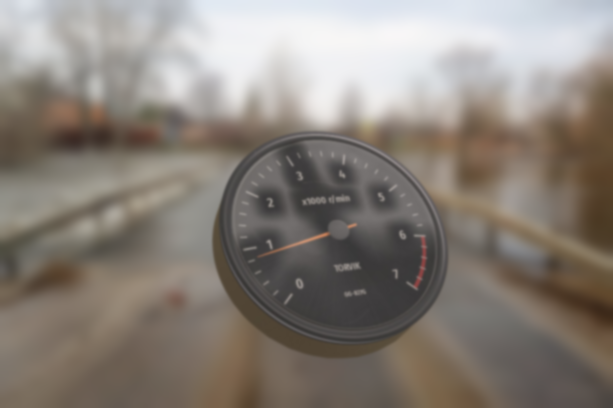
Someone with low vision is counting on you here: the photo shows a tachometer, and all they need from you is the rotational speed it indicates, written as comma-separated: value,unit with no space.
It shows 800,rpm
